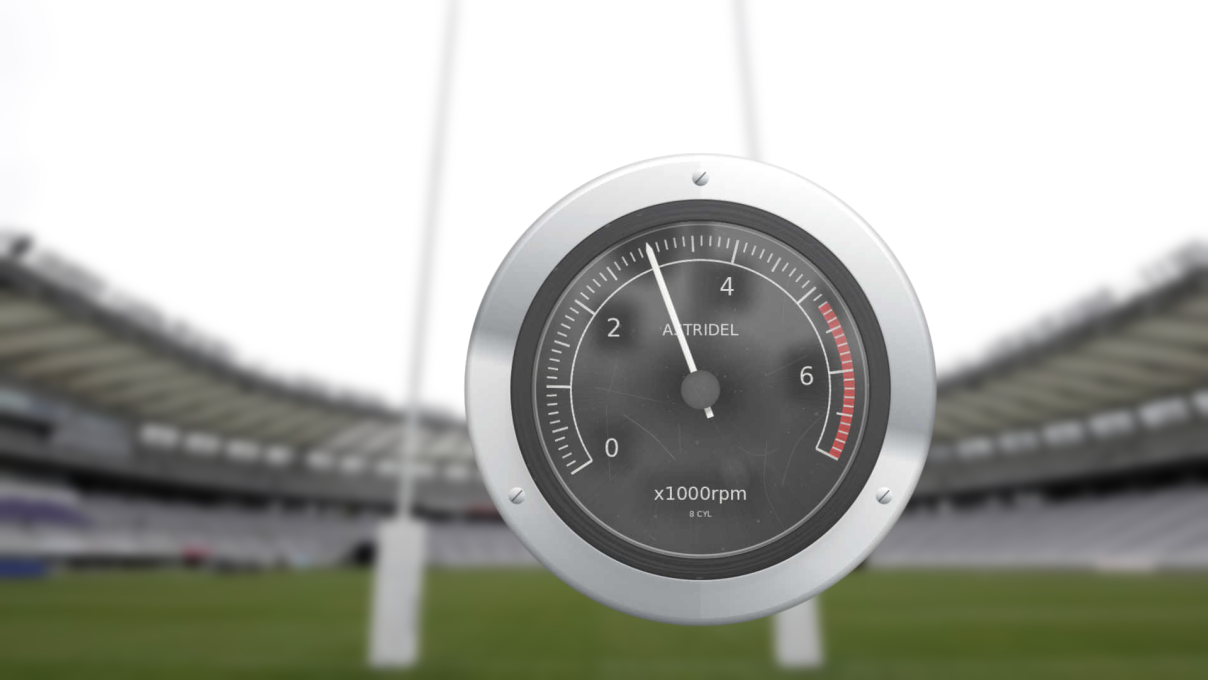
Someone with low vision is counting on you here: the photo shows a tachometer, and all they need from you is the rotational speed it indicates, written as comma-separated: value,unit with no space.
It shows 3000,rpm
